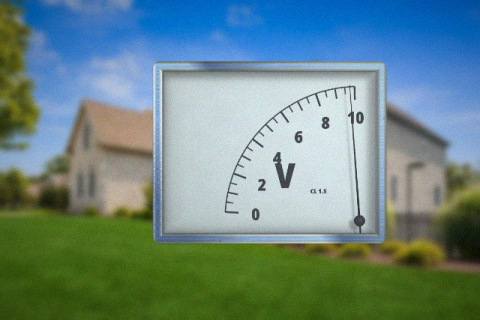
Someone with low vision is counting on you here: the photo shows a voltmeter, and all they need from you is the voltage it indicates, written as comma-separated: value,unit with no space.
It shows 9.75,V
